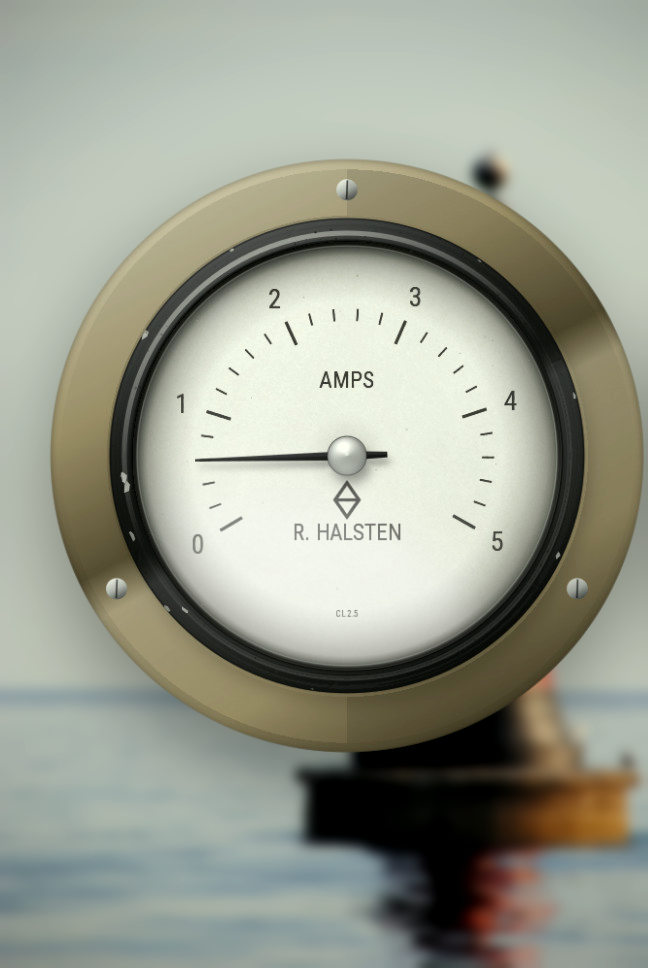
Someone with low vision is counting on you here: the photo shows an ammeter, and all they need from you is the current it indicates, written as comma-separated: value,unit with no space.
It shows 0.6,A
